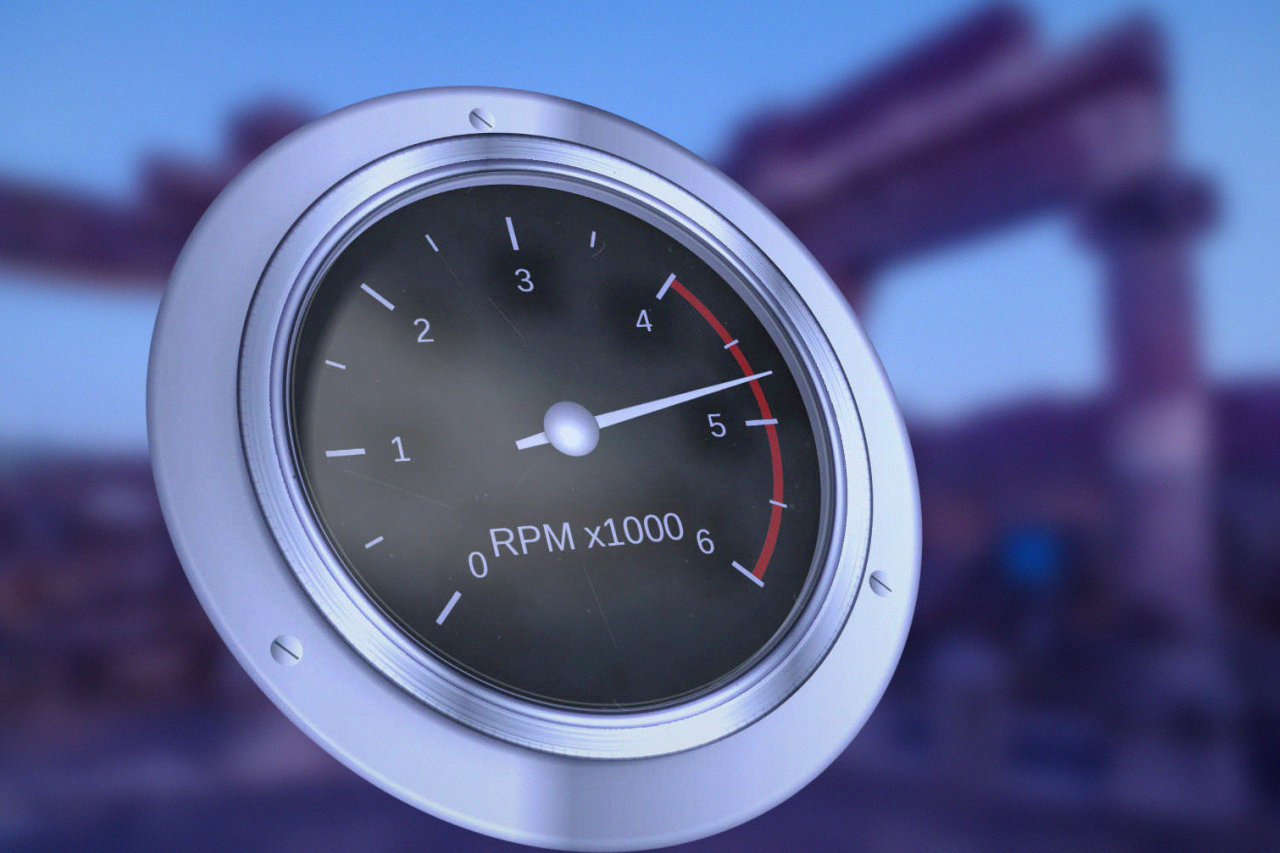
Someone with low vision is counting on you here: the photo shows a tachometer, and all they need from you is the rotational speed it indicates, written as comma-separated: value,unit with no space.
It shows 4750,rpm
